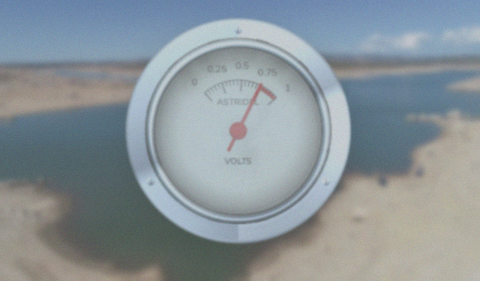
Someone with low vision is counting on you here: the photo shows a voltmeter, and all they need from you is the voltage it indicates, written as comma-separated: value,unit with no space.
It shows 0.75,V
